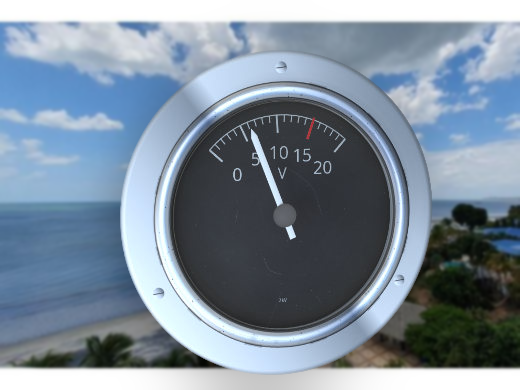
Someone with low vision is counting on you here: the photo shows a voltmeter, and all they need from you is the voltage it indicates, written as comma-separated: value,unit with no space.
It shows 6,V
